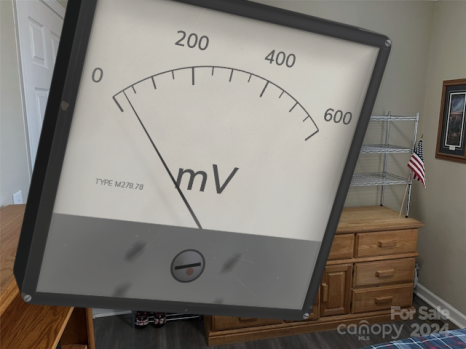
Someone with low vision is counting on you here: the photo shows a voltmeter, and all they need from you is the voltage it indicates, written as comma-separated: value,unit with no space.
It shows 25,mV
